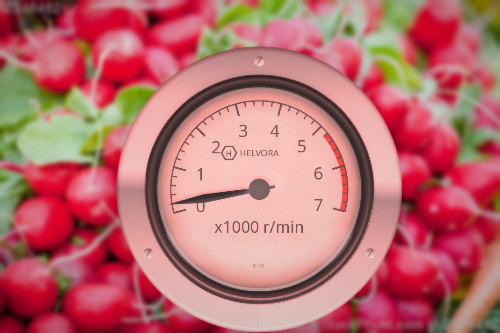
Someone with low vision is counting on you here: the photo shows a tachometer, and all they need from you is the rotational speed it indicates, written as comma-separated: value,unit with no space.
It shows 200,rpm
